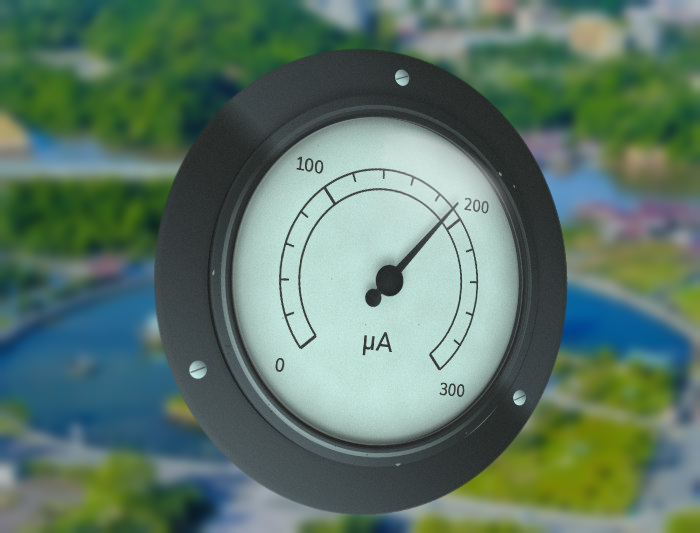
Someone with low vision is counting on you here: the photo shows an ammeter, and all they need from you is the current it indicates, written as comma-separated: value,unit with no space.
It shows 190,µA
